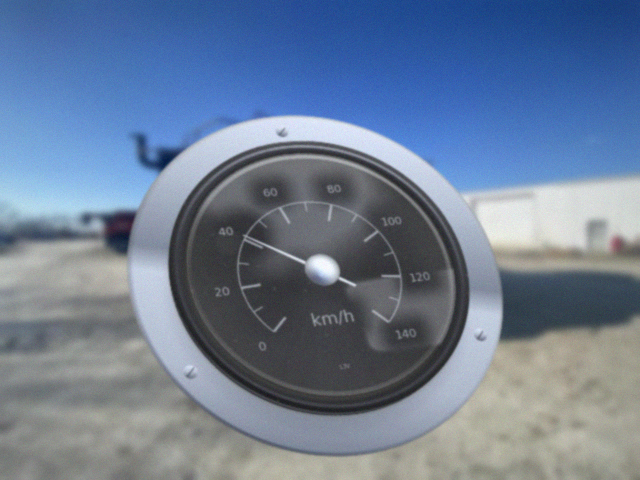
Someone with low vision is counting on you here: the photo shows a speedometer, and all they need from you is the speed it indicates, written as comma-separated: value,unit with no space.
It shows 40,km/h
